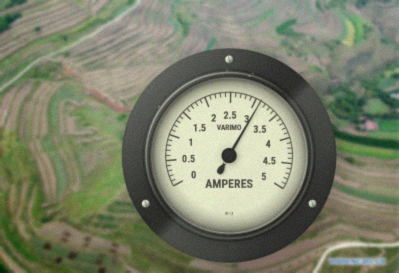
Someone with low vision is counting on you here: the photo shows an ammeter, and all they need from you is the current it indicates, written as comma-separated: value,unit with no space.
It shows 3.1,A
